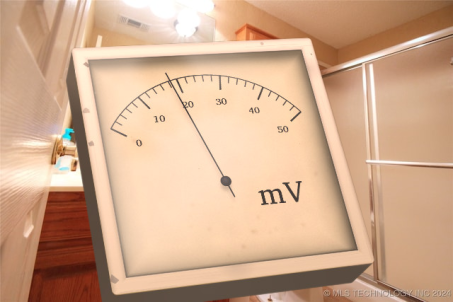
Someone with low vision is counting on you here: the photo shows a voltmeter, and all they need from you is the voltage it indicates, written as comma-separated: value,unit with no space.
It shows 18,mV
